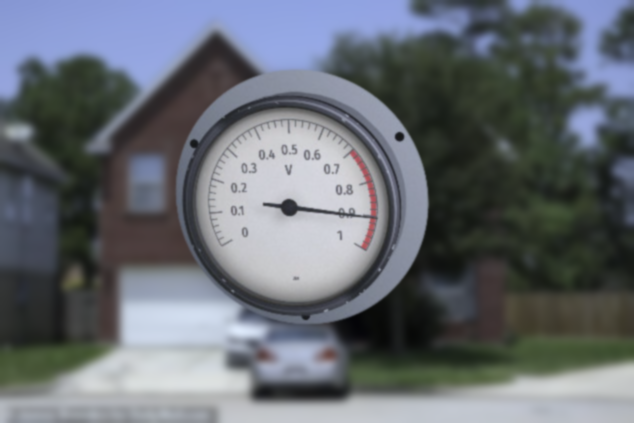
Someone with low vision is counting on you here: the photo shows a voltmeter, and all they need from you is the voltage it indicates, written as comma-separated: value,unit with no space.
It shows 0.9,V
